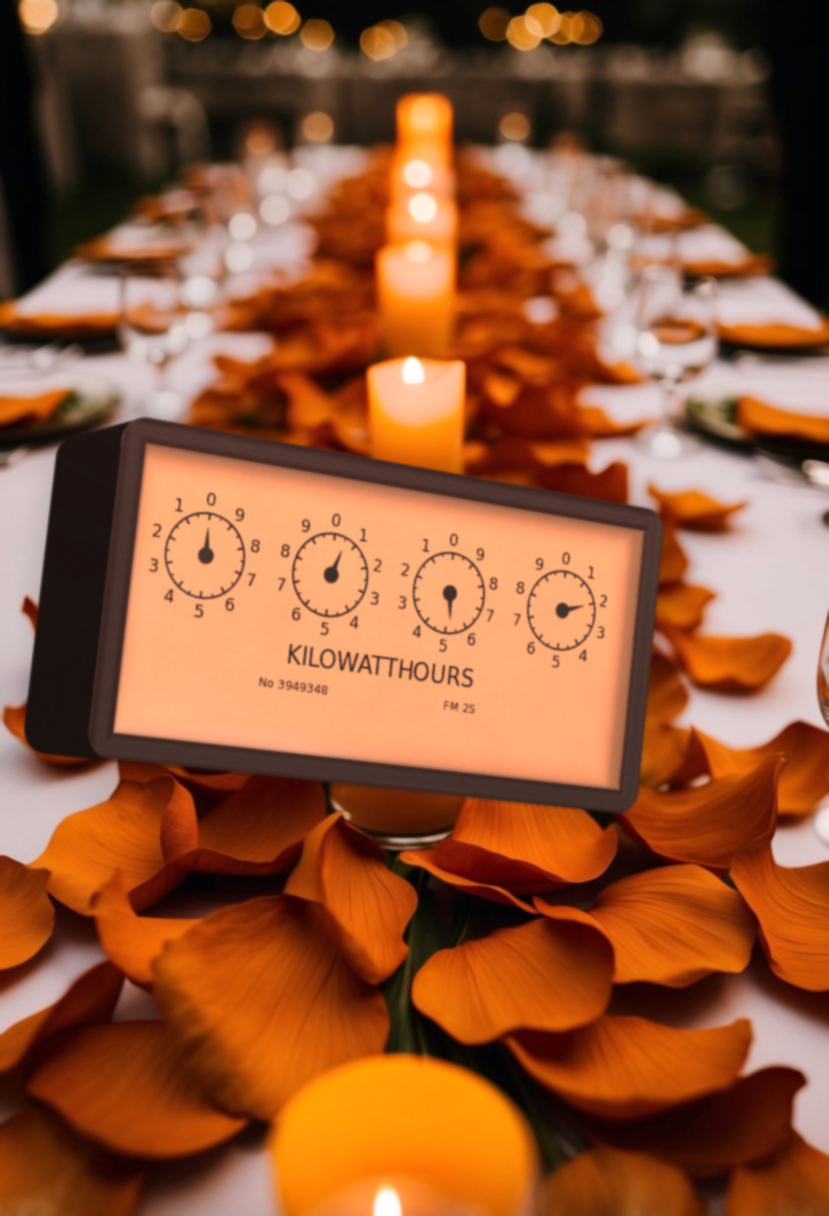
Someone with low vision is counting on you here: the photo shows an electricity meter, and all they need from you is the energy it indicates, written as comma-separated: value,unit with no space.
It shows 52,kWh
